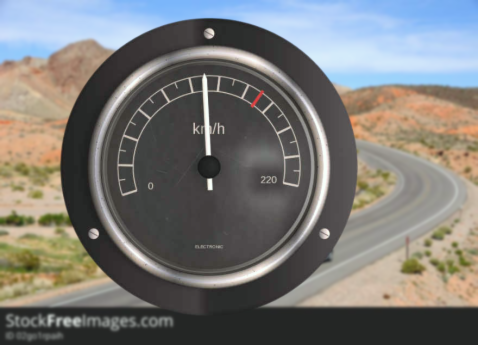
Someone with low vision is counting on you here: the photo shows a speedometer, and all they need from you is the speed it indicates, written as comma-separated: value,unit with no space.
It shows 110,km/h
